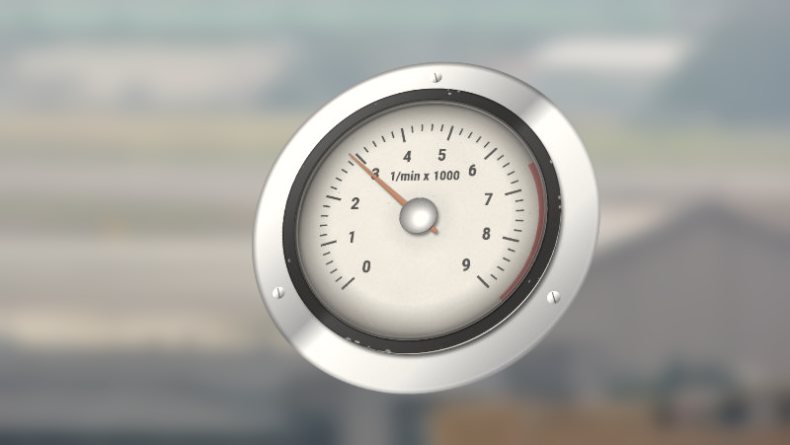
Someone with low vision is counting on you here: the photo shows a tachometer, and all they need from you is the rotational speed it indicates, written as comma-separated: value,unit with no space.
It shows 2900,rpm
